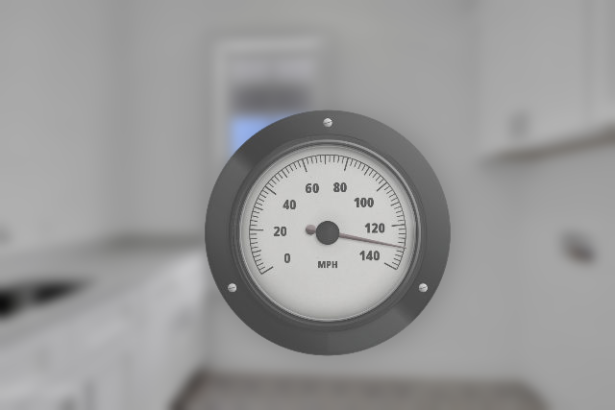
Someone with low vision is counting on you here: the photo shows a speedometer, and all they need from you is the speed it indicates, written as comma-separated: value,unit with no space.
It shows 130,mph
